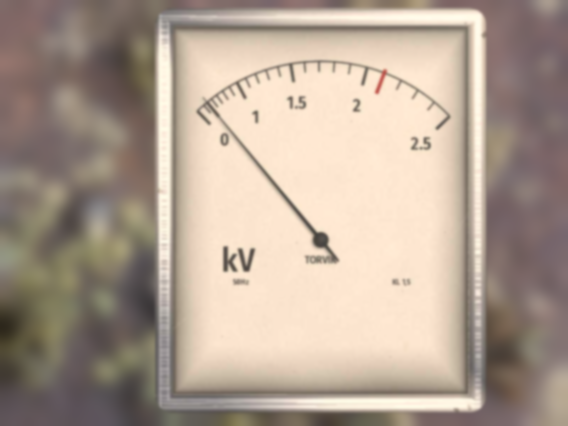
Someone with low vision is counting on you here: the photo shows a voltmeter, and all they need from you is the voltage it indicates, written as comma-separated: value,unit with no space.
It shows 0.5,kV
